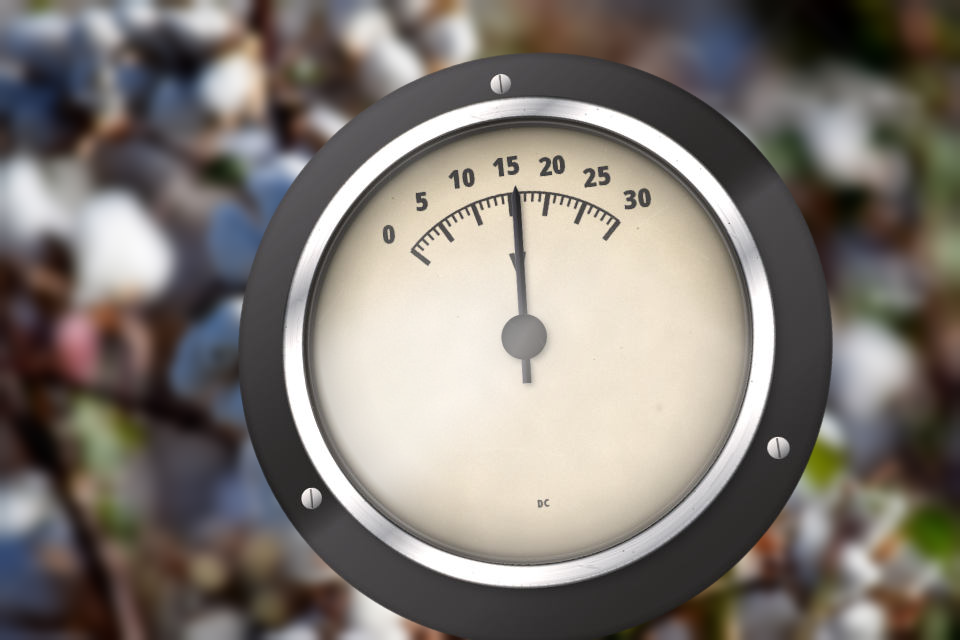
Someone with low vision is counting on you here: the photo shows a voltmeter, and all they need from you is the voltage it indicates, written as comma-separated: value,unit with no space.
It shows 16,V
